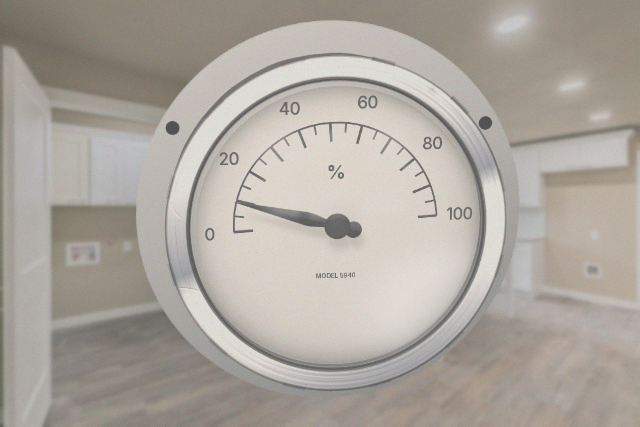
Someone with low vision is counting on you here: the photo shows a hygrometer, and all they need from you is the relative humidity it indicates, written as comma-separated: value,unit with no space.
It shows 10,%
